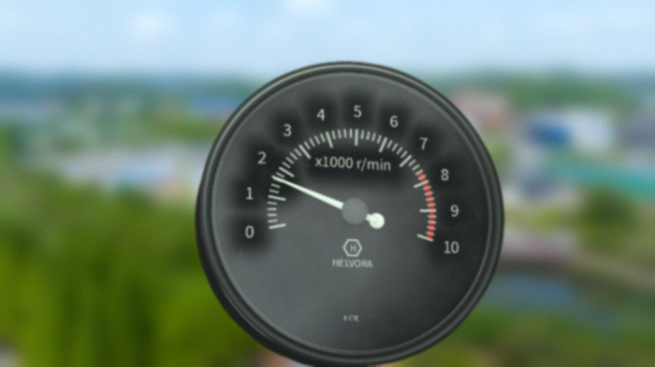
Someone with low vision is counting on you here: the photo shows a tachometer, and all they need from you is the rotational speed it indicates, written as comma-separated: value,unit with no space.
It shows 1600,rpm
